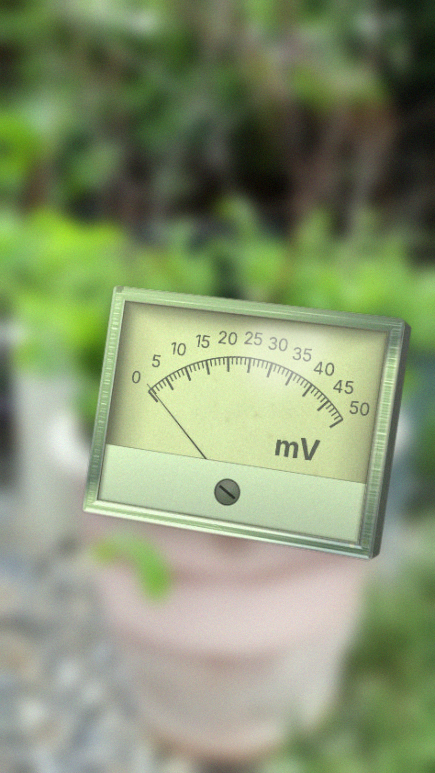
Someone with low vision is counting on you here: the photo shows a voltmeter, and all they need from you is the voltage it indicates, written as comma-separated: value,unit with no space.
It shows 1,mV
